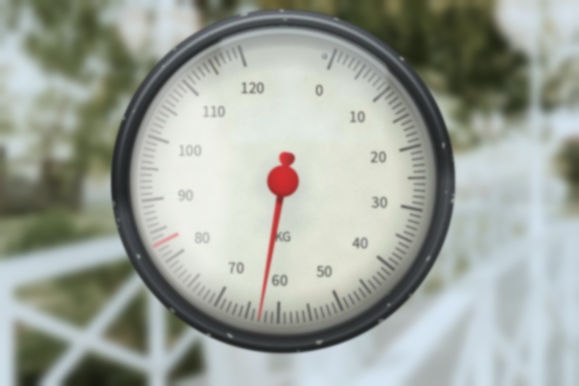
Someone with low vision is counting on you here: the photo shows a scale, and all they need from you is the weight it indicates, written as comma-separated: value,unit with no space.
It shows 63,kg
